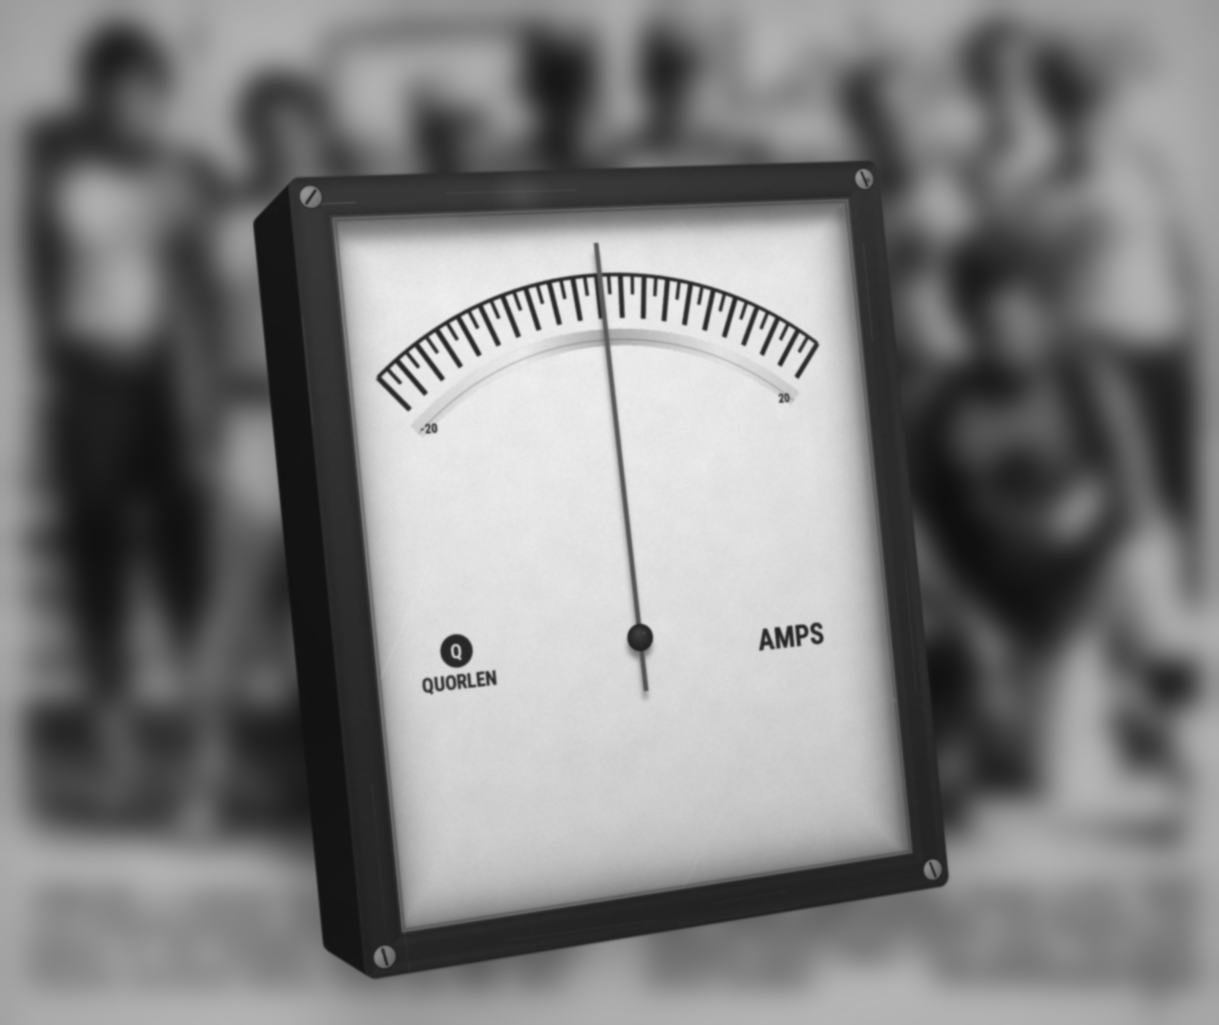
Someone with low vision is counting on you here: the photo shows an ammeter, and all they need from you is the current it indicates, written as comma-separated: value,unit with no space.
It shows 0,A
